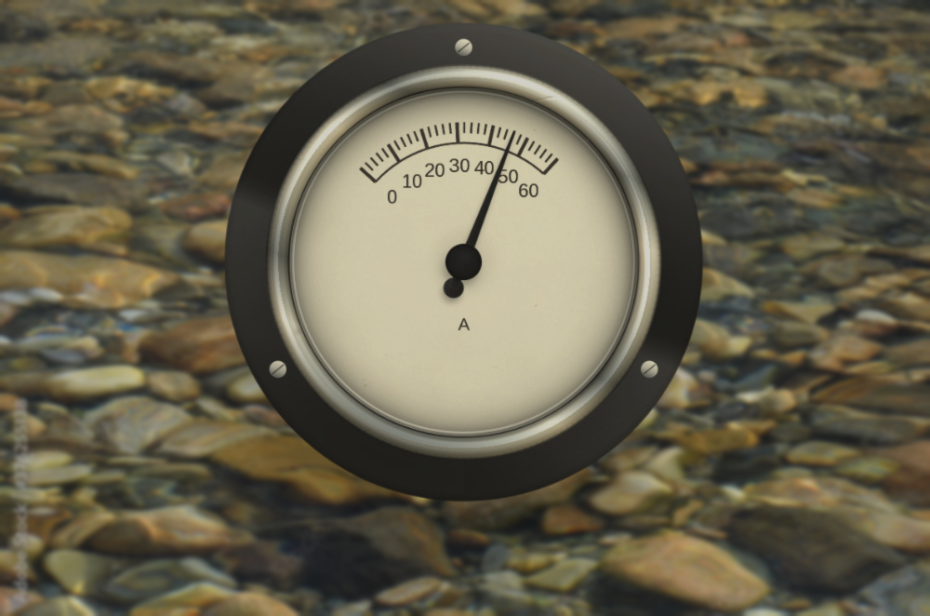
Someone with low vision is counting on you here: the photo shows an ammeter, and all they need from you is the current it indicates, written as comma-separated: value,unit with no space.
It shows 46,A
